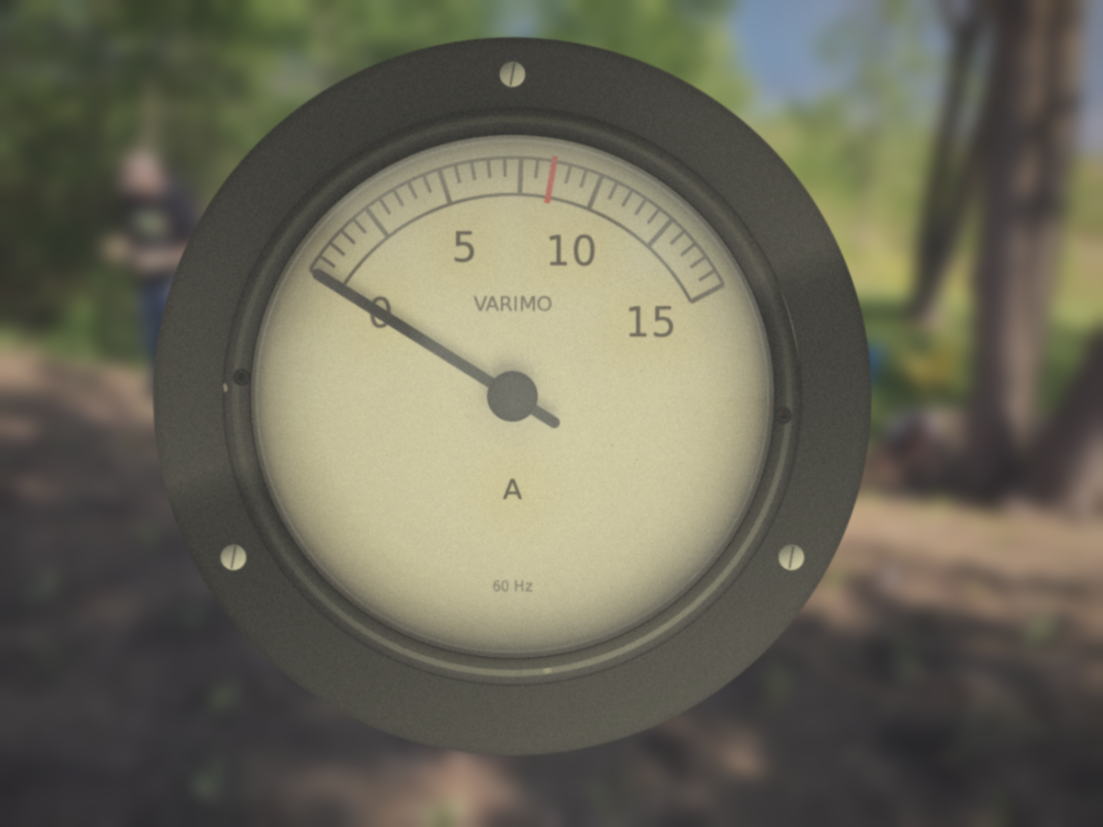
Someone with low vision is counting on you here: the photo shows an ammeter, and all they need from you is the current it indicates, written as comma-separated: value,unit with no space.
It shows 0,A
